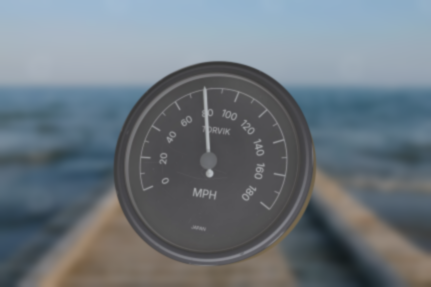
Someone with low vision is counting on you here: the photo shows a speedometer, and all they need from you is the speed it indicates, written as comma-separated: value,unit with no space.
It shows 80,mph
